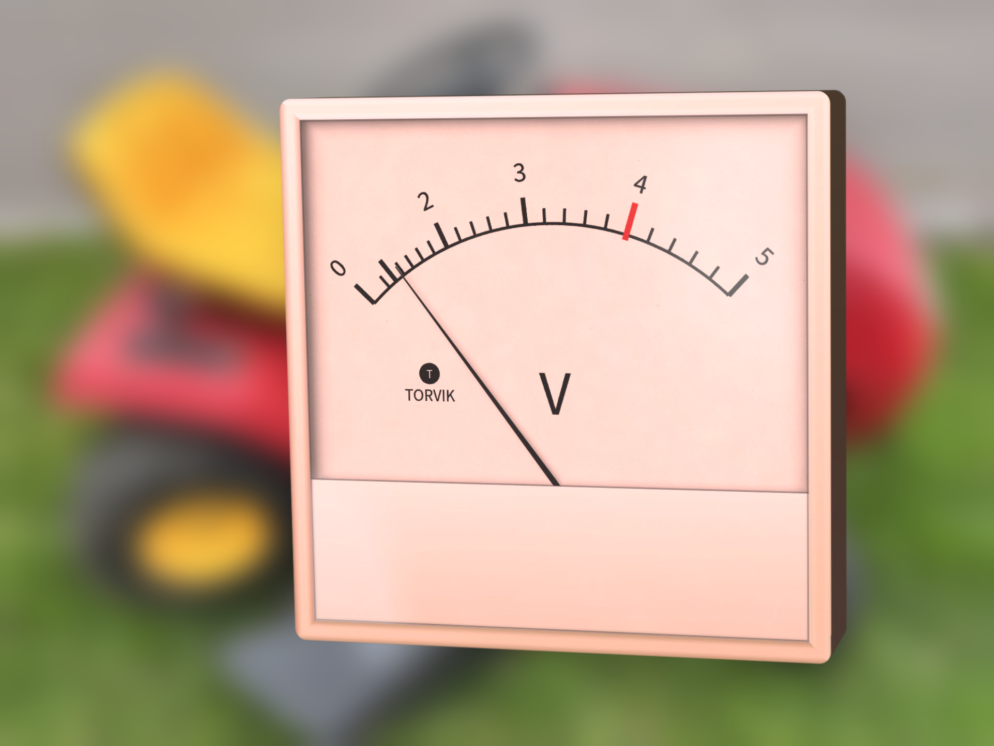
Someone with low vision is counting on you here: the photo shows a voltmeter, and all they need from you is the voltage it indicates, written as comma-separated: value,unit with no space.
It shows 1.2,V
